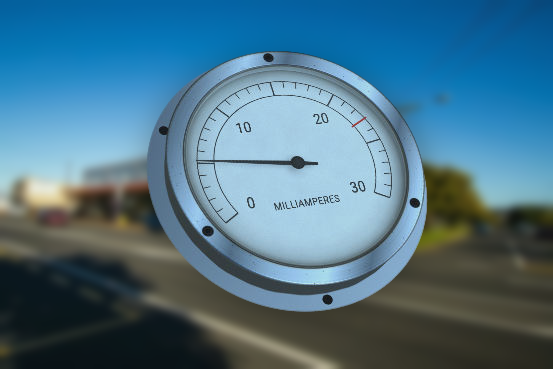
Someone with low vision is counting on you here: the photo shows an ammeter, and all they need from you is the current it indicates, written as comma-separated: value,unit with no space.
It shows 5,mA
